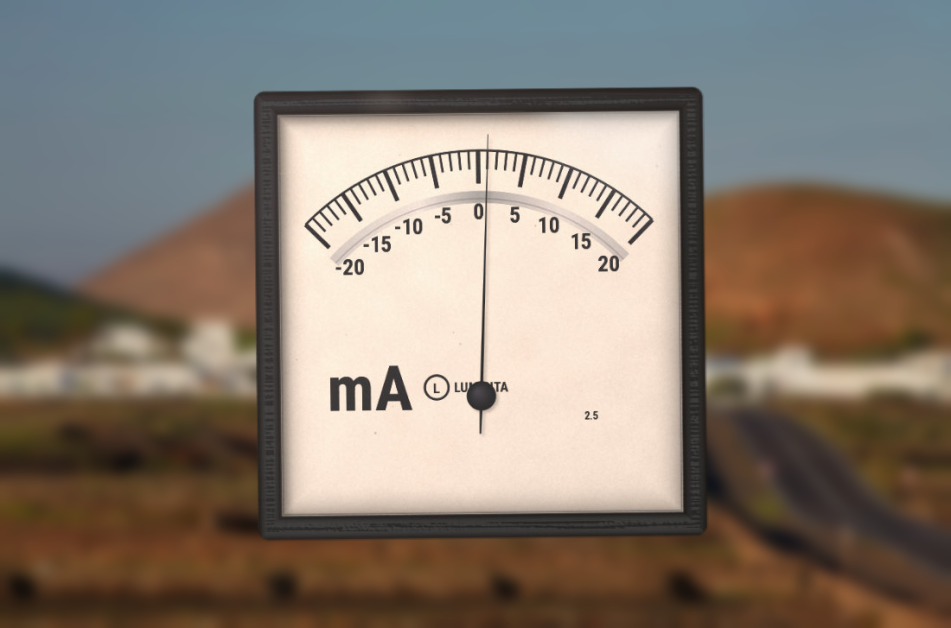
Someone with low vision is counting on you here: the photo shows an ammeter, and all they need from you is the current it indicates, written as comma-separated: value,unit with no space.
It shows 1,mA
